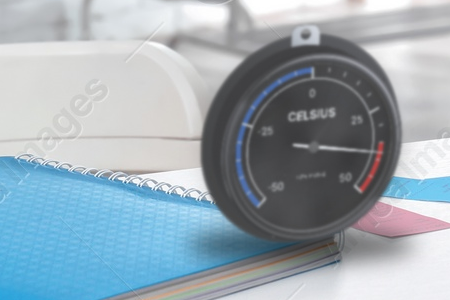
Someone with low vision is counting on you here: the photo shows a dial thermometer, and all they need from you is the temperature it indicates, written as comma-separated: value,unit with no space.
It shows 37.5,°C
